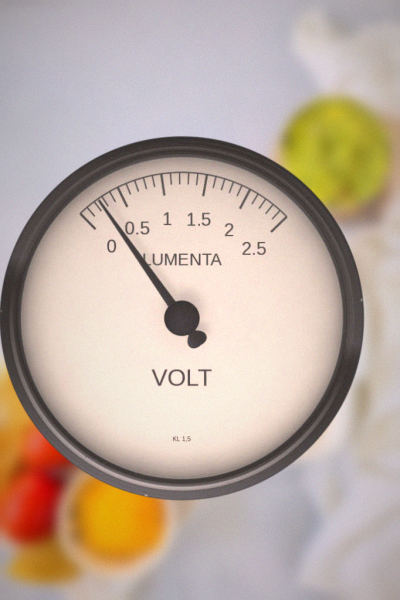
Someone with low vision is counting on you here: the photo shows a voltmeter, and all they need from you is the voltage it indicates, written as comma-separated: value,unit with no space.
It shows 0.25,V
